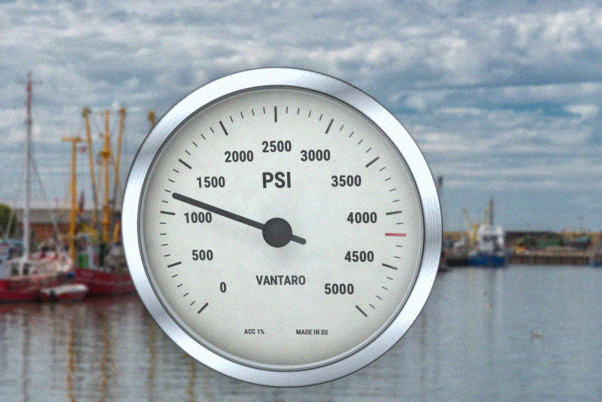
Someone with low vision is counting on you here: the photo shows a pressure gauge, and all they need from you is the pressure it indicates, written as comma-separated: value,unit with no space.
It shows 1200,psi
